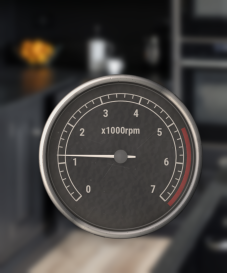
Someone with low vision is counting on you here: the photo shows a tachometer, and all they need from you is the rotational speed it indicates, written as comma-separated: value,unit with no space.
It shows 1200,rpm
